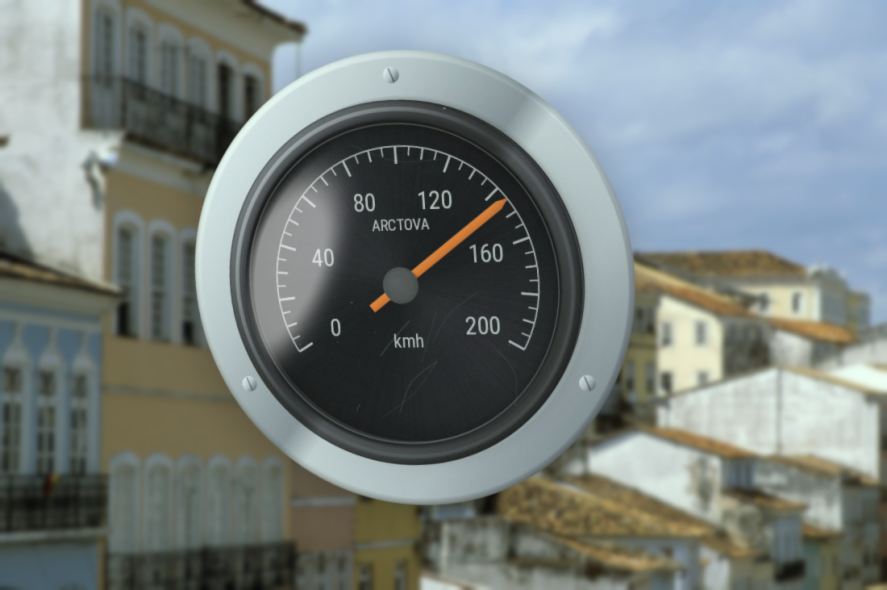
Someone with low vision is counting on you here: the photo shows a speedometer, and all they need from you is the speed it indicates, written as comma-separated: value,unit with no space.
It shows 145,km/h
